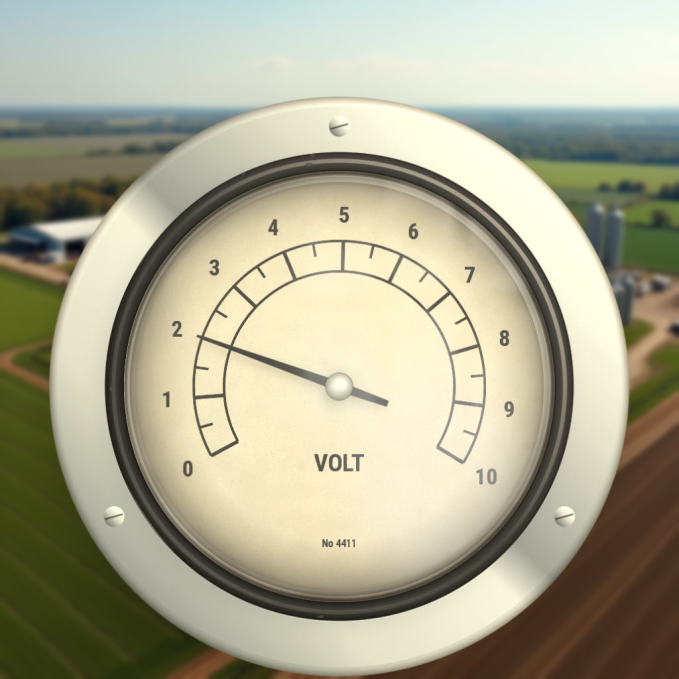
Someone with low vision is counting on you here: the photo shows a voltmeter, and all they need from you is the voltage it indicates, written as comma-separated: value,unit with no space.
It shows 2,V
